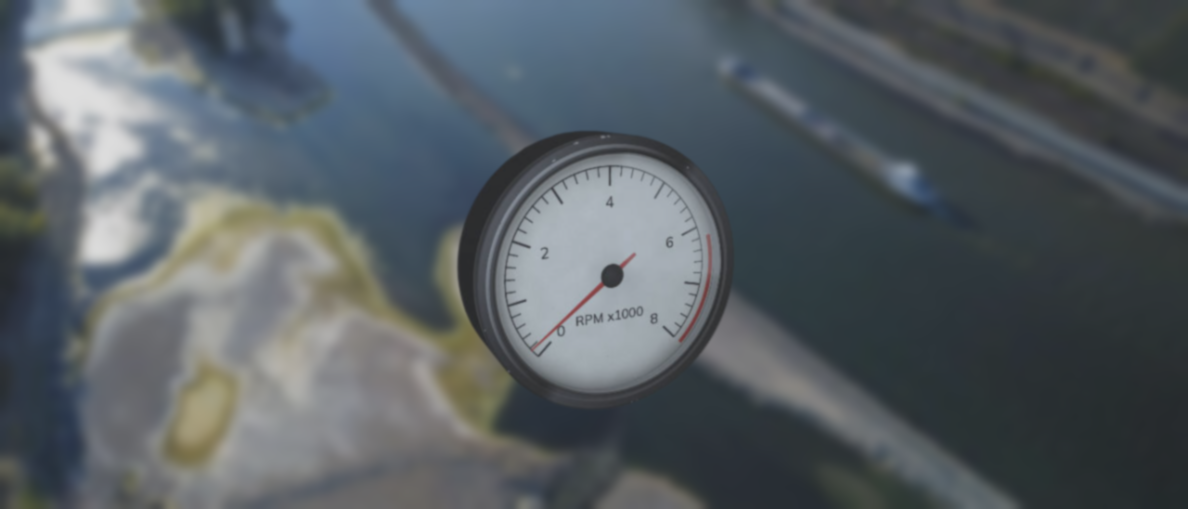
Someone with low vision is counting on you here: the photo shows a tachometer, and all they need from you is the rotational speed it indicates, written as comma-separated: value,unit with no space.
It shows 200,rpm
